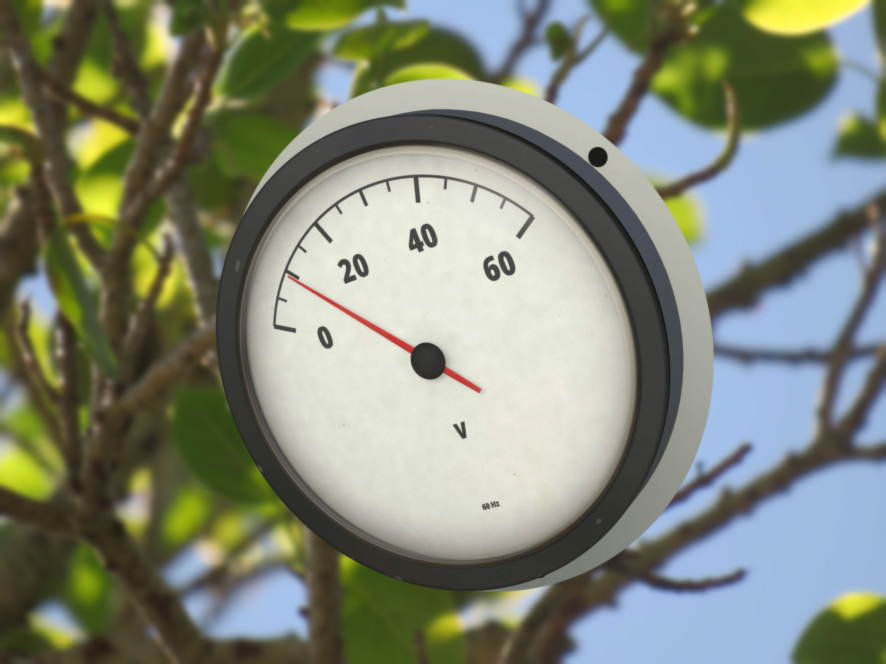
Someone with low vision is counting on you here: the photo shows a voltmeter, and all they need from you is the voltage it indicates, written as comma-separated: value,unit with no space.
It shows 10,V
